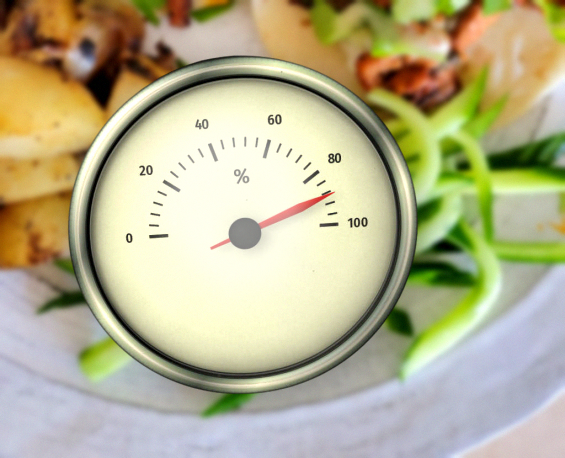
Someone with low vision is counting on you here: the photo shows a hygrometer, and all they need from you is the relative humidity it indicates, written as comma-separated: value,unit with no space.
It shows 88,%
